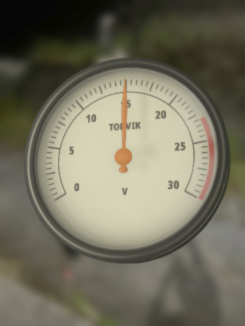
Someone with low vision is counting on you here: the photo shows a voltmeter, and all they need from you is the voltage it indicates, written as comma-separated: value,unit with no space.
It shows 15,V
